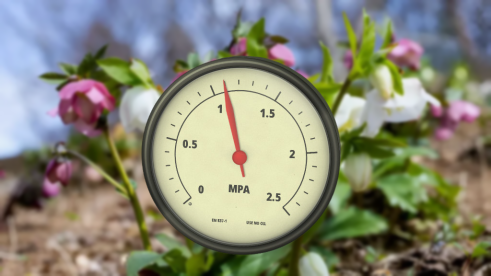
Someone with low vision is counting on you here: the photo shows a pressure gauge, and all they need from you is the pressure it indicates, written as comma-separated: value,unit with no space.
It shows 1.1,MPa
